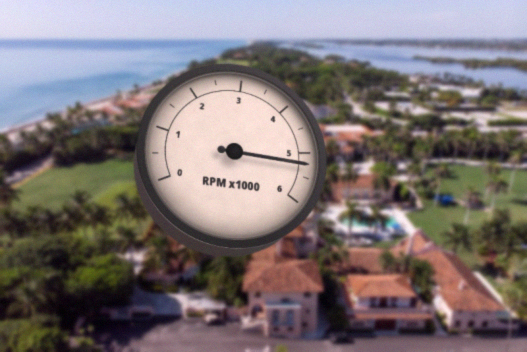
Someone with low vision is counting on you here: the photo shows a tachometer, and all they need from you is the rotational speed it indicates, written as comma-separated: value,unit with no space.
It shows 5250,rpm
